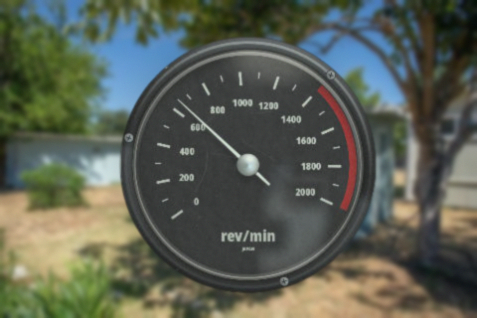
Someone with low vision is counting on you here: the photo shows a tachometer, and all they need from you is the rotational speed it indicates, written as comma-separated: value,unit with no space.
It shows 650,rpm
